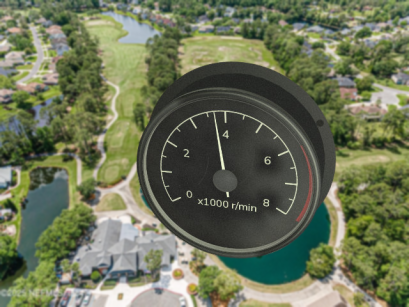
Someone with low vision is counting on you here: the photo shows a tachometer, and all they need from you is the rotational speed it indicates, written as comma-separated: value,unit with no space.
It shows 3750,rpm
